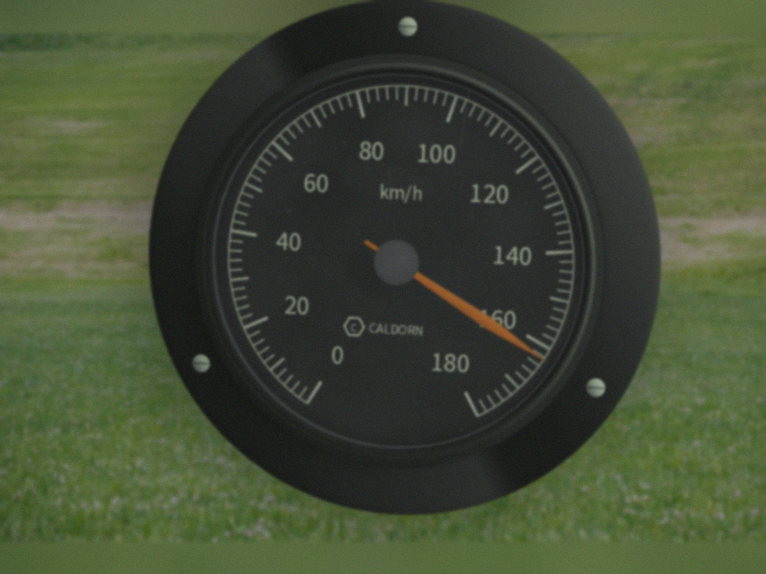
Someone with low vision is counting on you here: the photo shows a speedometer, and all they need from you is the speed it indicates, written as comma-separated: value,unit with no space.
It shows 162,km/h
